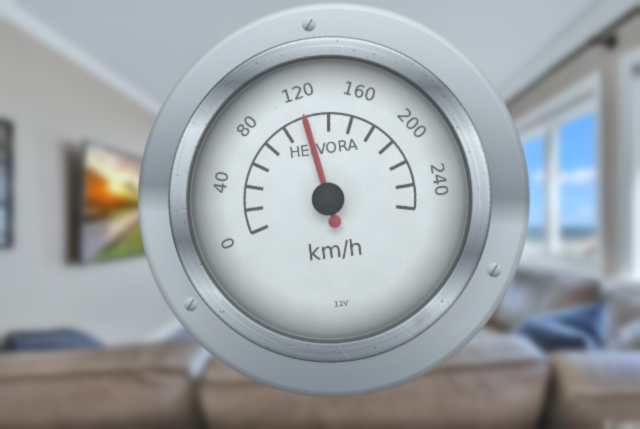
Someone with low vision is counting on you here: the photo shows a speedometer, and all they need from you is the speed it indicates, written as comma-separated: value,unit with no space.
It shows 120,km/h
